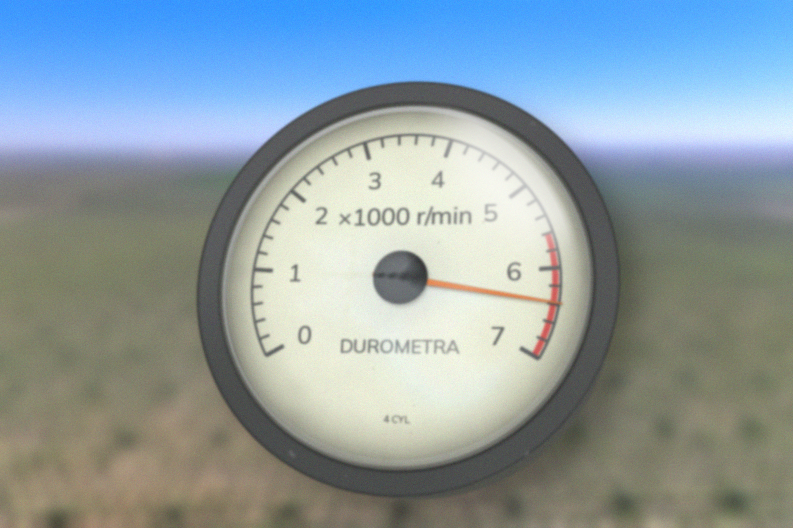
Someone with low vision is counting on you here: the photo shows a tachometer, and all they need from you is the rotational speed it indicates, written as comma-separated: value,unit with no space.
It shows 6400,rpm
